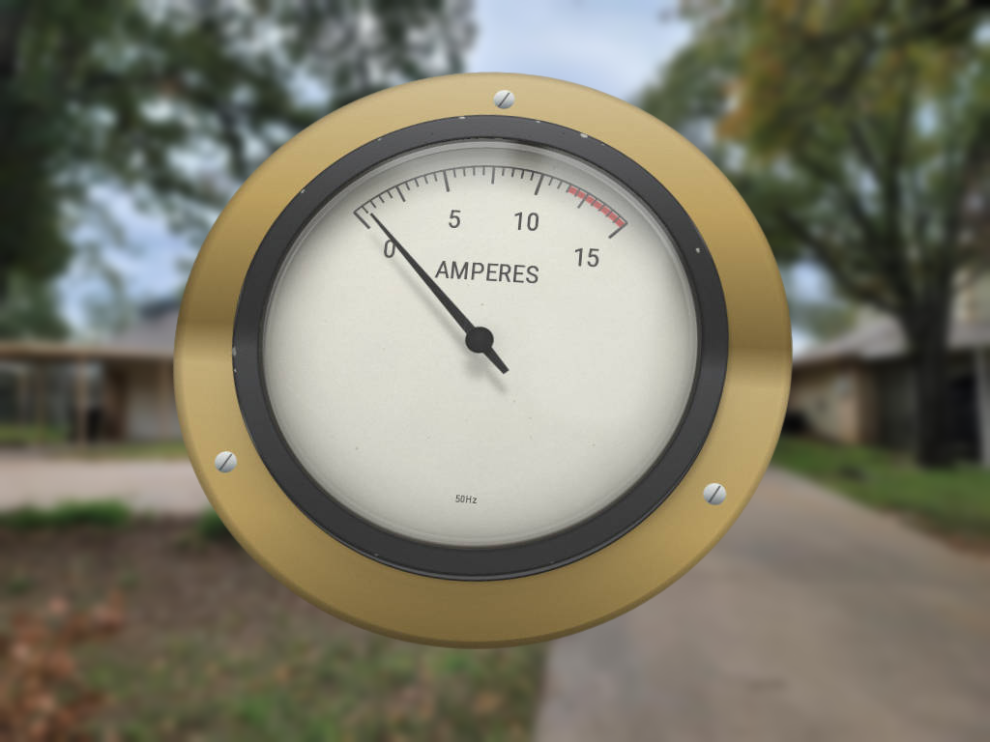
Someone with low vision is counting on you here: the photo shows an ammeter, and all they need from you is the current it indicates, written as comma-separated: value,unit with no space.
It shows 0.5,A
